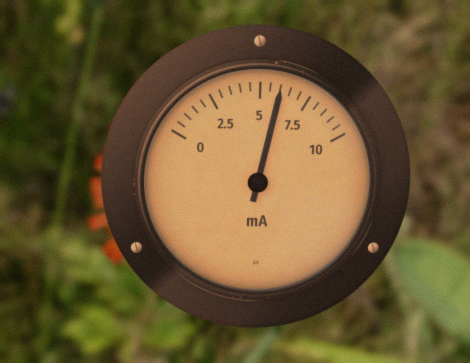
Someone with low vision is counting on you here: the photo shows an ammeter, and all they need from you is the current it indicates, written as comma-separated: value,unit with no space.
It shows 6,mA
